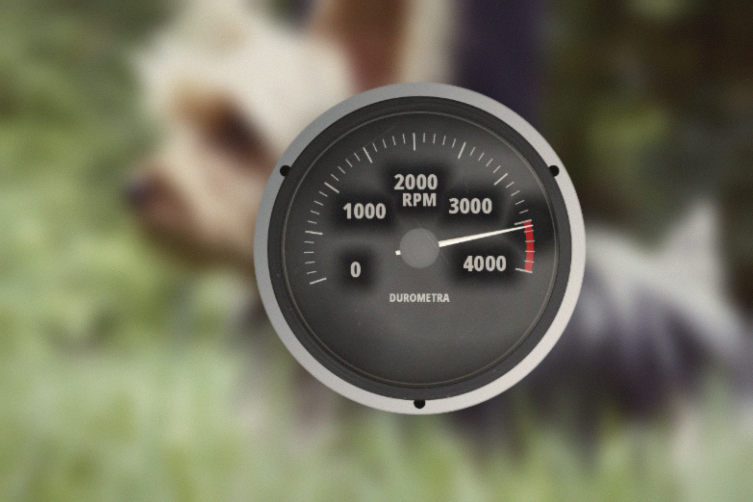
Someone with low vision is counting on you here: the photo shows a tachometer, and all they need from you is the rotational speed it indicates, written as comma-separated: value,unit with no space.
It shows 3550,rpm
